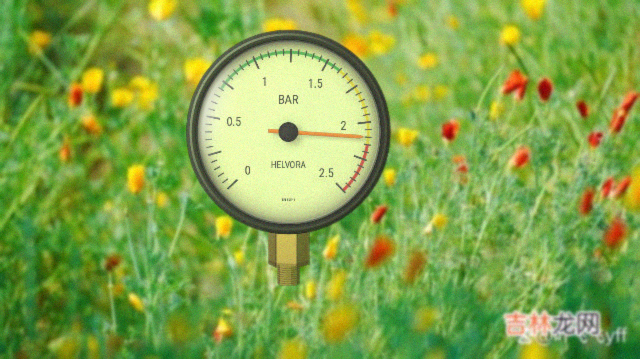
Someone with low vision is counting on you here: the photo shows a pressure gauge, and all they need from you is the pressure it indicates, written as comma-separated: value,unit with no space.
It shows 2.1,bar
